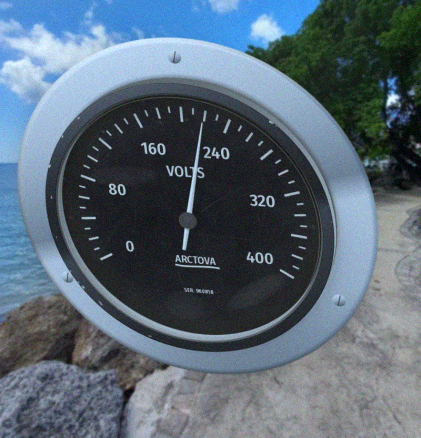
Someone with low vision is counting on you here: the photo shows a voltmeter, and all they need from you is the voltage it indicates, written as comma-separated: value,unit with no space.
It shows 220,V
